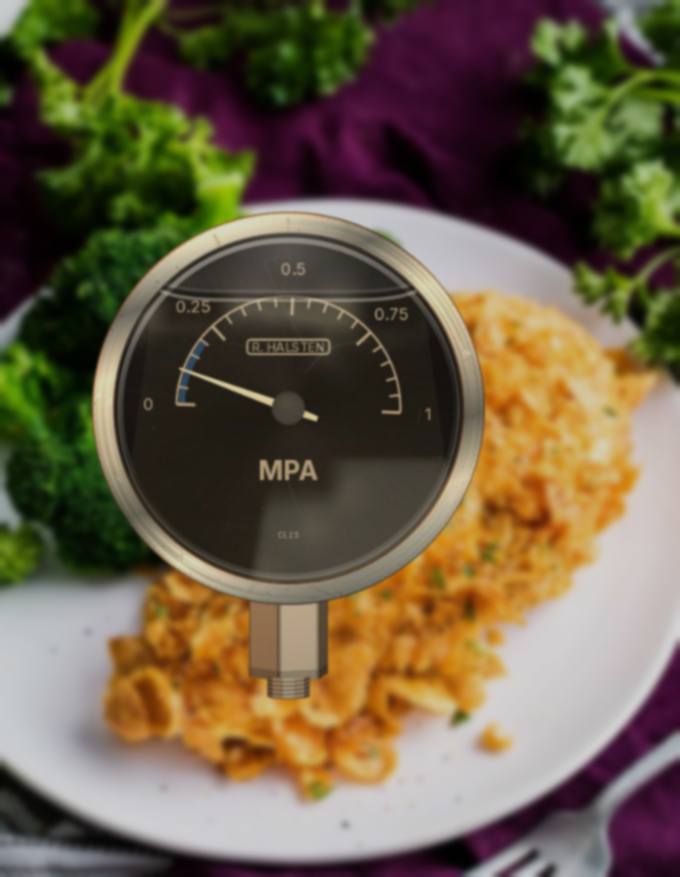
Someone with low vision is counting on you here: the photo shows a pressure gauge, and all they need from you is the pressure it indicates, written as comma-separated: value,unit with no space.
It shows 0.1,MPa
